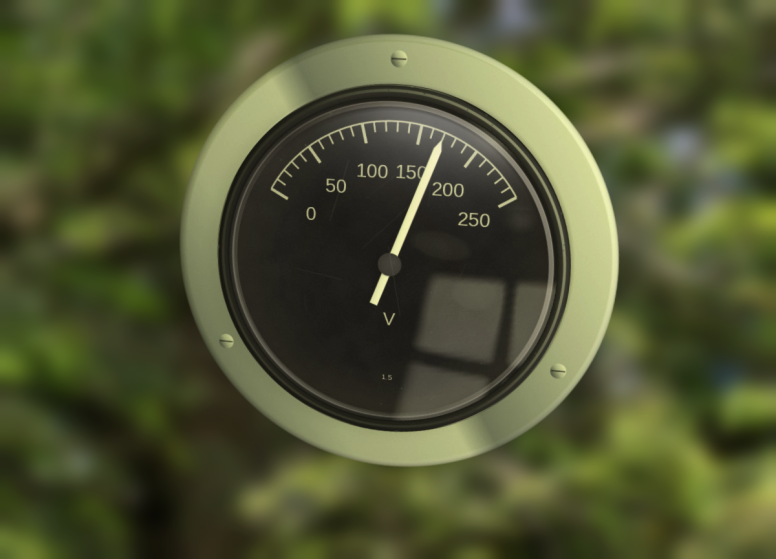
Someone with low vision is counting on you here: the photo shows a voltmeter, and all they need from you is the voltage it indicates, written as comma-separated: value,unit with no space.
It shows 170,V
